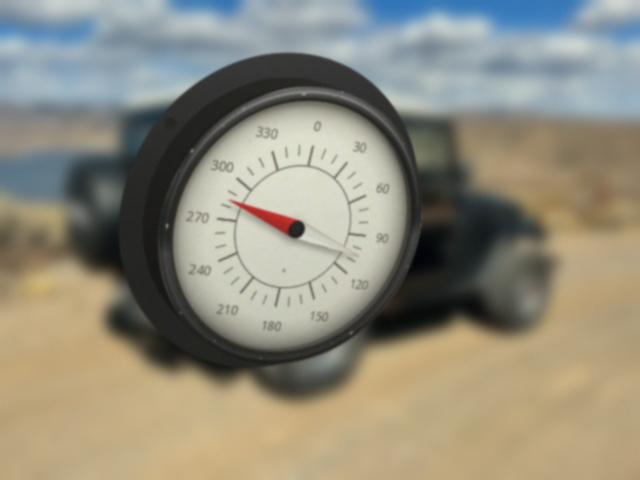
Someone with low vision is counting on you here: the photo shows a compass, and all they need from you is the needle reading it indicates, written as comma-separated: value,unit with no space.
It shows 285,°
